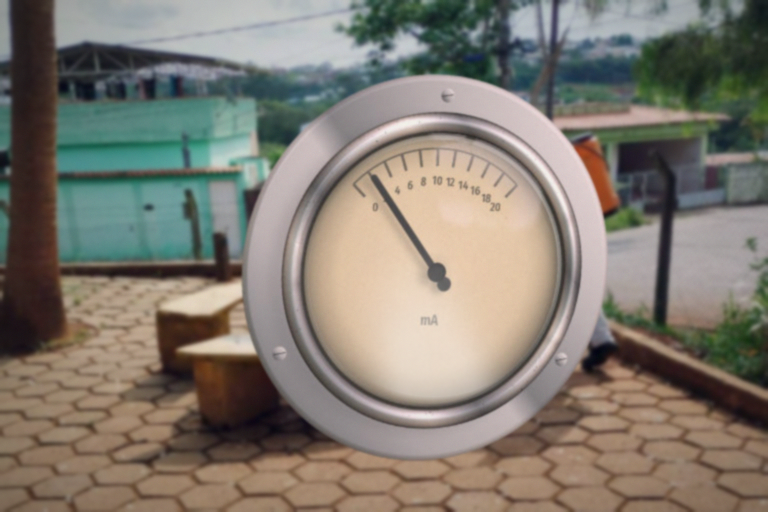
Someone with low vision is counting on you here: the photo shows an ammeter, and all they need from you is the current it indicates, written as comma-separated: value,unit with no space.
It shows 2,mA
